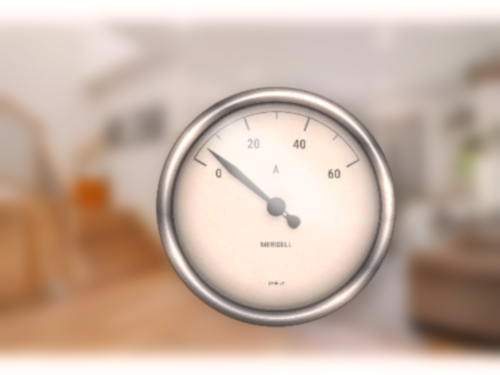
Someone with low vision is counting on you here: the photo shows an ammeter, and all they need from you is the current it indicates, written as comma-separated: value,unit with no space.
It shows 5,A
